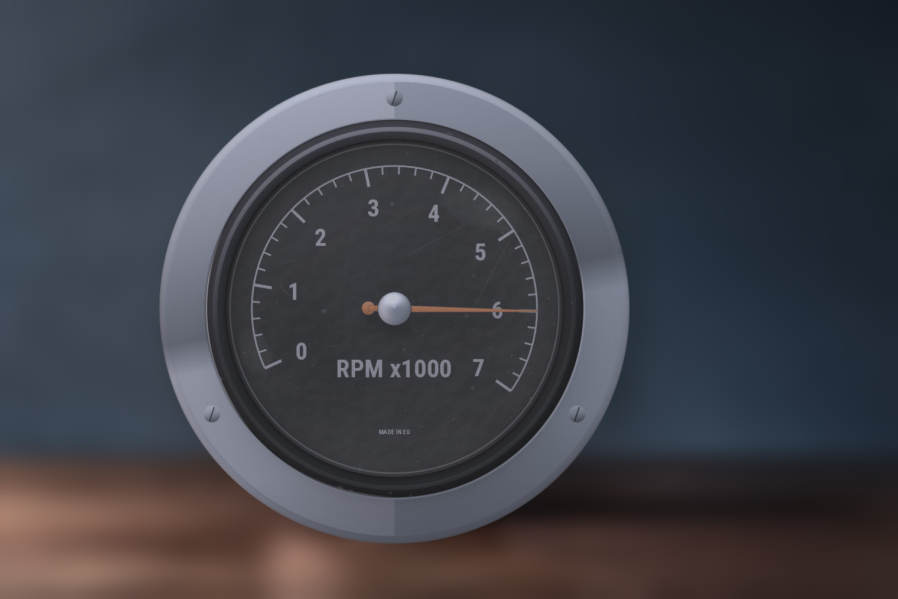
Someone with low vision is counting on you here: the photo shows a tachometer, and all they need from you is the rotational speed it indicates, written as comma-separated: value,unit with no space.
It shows 6000,rpm
